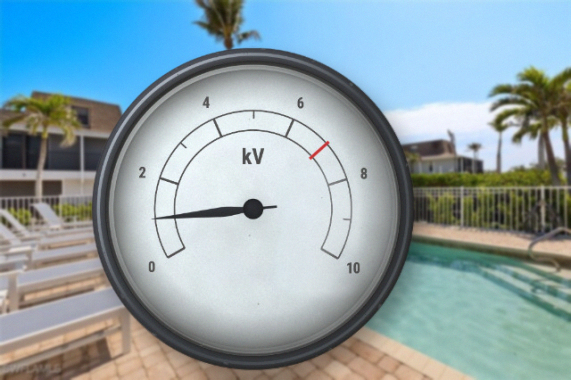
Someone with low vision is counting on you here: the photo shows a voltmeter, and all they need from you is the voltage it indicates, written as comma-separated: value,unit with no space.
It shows 1,kV
